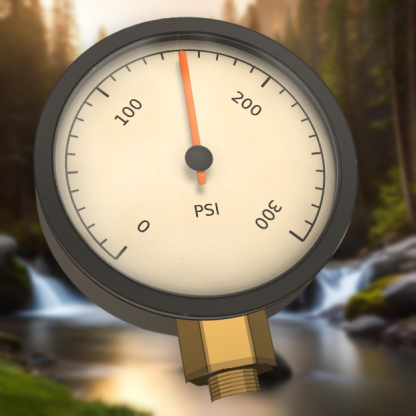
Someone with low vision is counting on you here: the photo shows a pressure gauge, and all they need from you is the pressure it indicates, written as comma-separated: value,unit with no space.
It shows 150,psi
